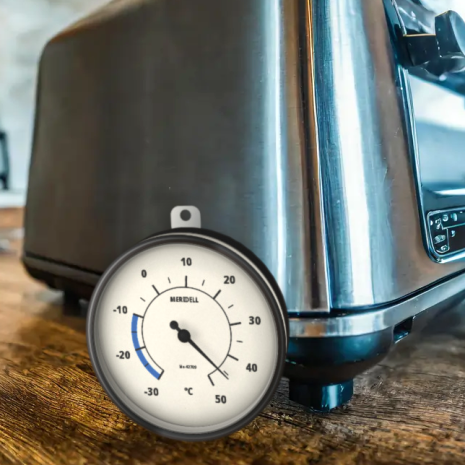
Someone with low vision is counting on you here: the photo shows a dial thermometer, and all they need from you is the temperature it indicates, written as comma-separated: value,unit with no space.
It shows 45,°C
